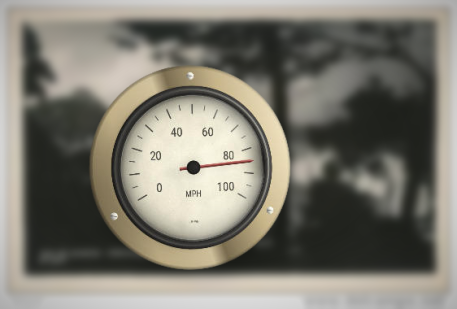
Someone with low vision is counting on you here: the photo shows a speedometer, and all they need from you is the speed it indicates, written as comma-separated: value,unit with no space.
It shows 85,mph
